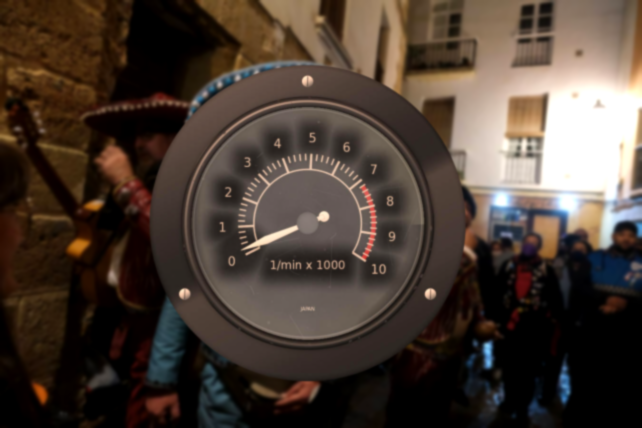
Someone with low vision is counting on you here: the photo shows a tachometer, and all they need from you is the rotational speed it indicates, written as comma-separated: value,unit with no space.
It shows 200,rpm
